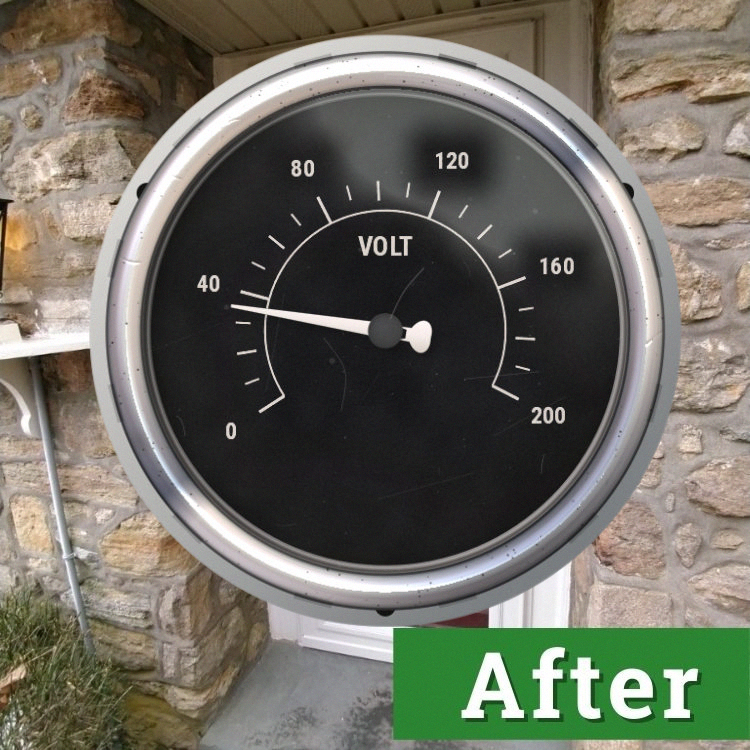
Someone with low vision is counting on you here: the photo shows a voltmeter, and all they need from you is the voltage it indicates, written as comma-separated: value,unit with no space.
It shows 35,V
